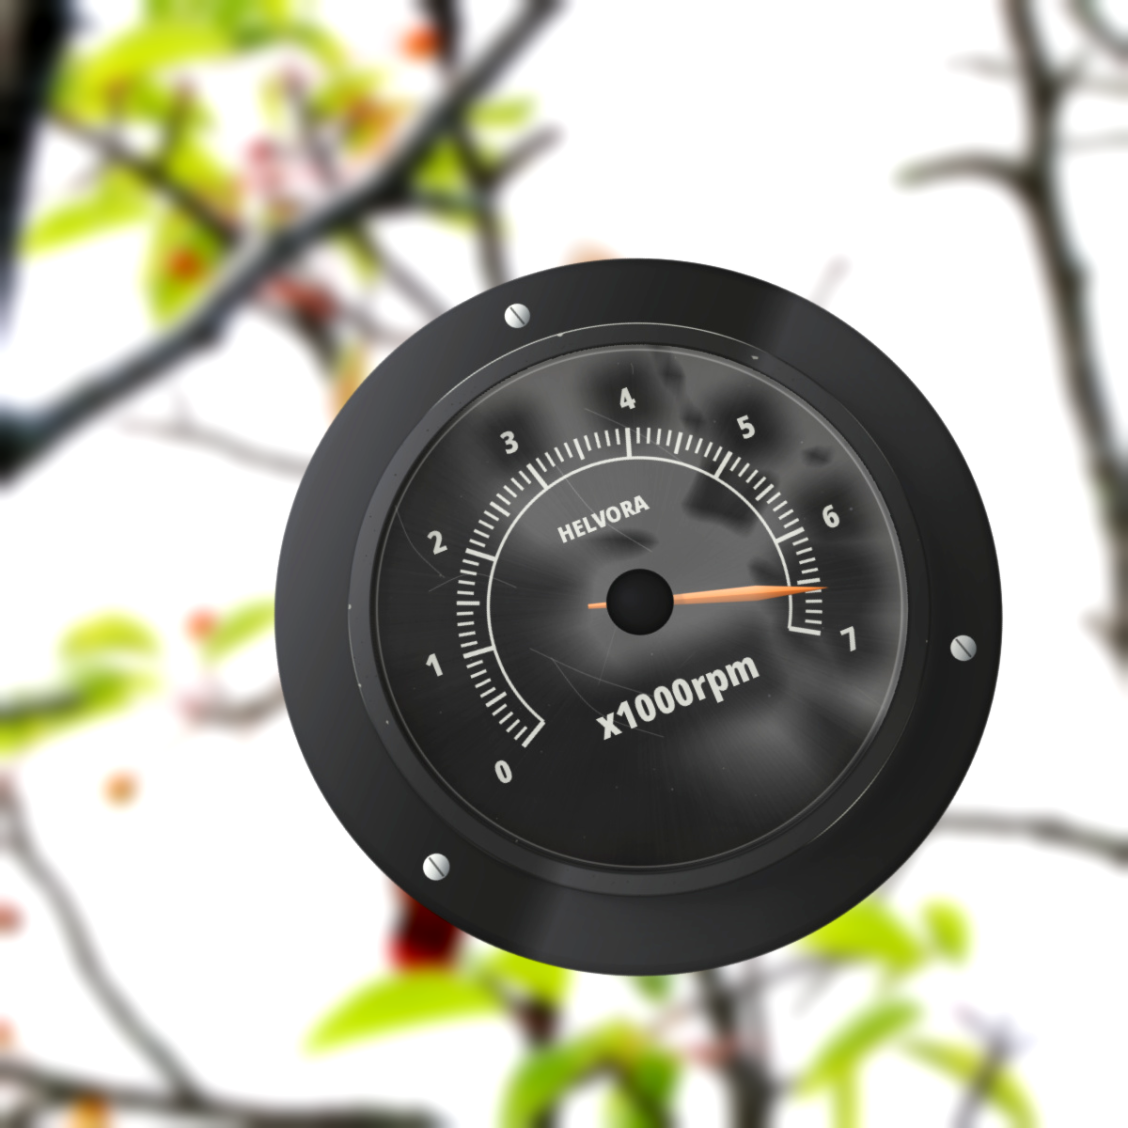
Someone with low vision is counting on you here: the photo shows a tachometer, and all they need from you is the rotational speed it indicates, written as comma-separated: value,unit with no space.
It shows 6600,rpm
